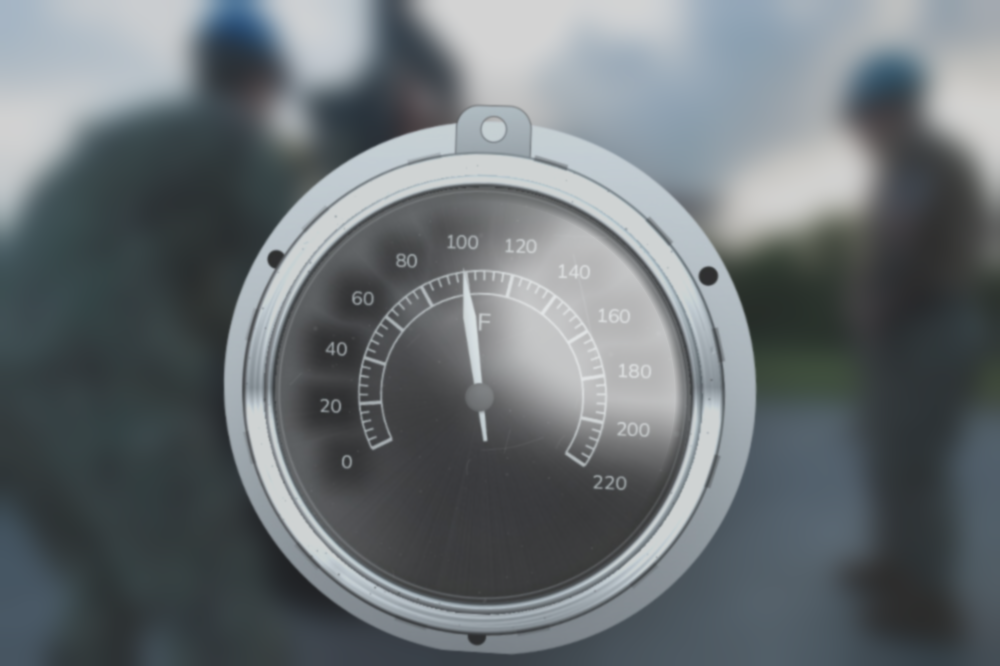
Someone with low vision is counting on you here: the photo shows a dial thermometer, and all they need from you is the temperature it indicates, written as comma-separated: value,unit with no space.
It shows 100,°F
